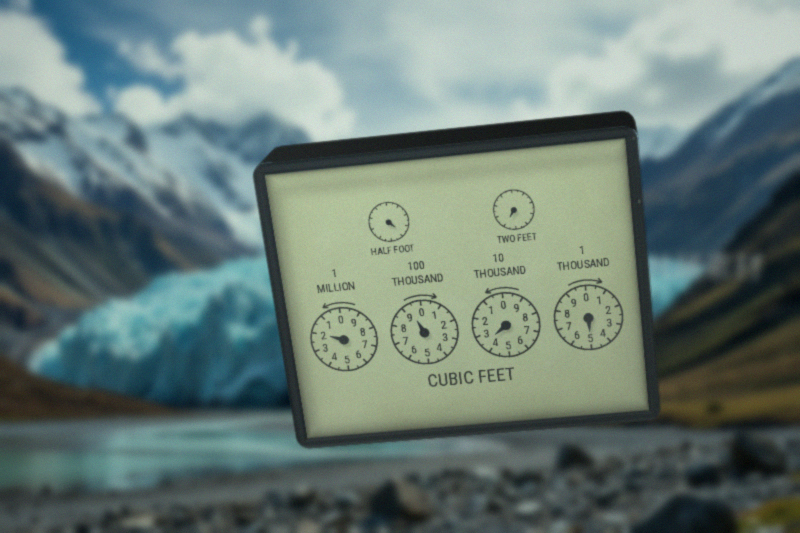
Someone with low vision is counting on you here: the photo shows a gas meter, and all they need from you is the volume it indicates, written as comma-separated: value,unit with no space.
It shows 193500,ft³
